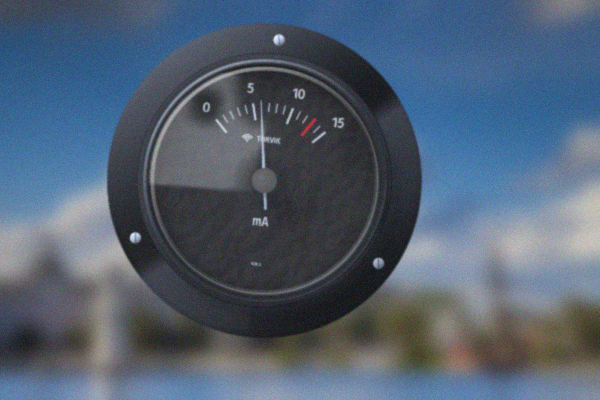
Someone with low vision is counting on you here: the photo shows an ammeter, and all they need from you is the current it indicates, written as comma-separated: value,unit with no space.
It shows 6,mA
